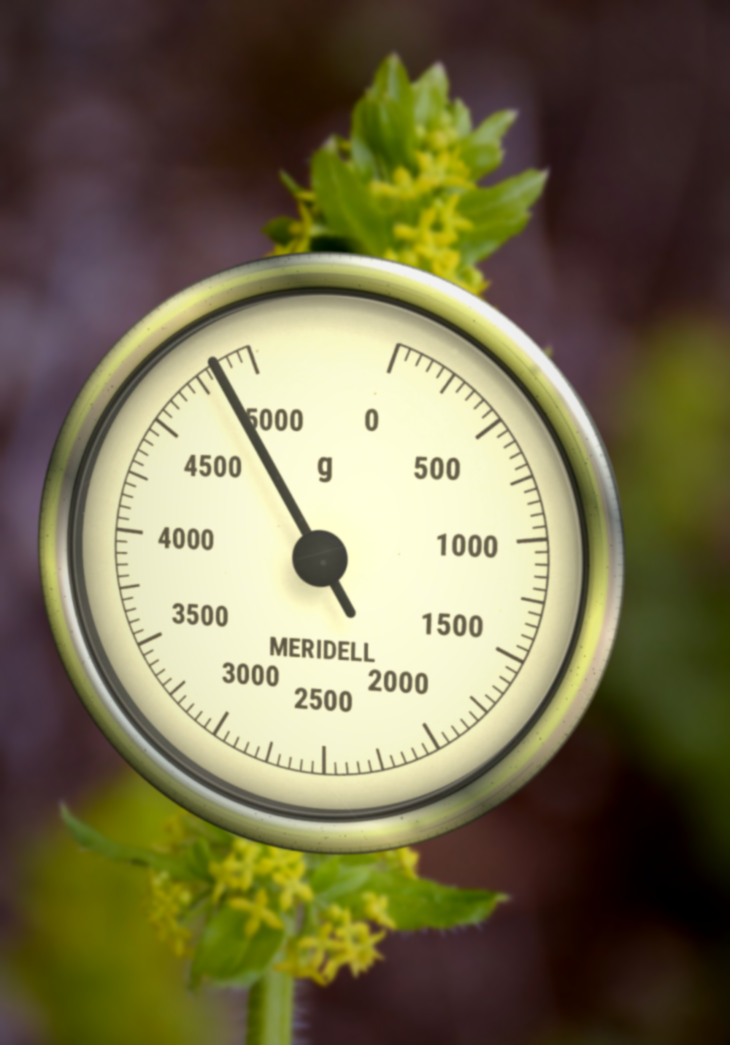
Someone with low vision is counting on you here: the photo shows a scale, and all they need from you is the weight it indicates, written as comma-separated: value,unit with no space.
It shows 4850,g
